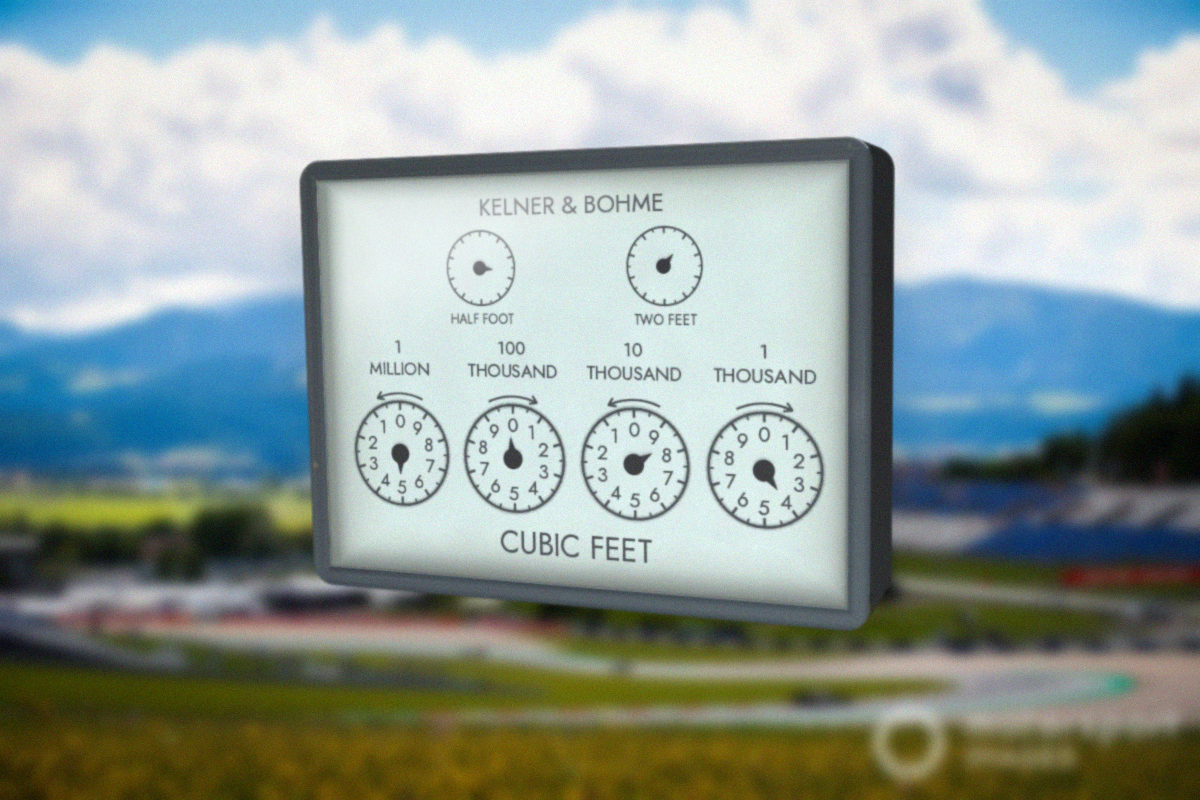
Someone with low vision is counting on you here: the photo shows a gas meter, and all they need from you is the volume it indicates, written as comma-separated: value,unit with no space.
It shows 498400,ft³
